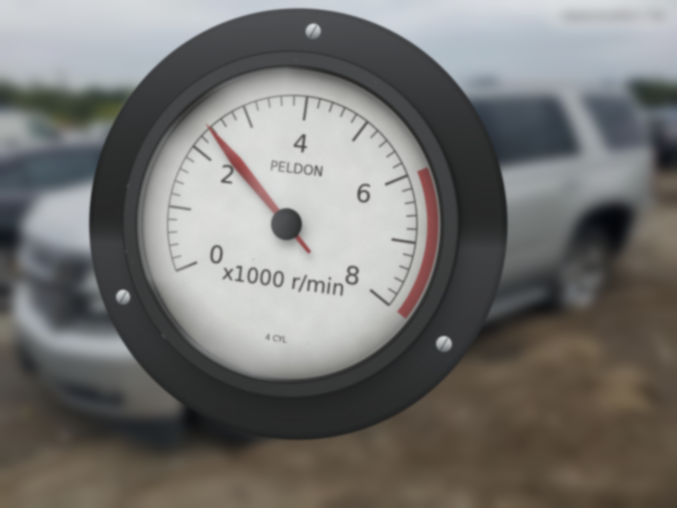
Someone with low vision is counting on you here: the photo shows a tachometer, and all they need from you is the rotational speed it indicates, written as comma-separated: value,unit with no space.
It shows 2400,rpm
